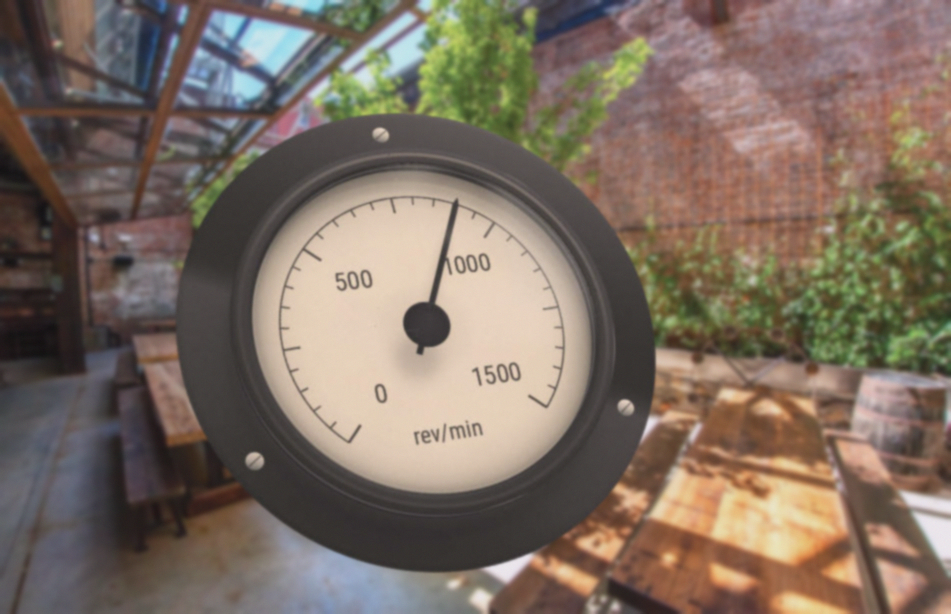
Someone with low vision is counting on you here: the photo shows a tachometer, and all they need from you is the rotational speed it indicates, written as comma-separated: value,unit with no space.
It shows 900,rpm
